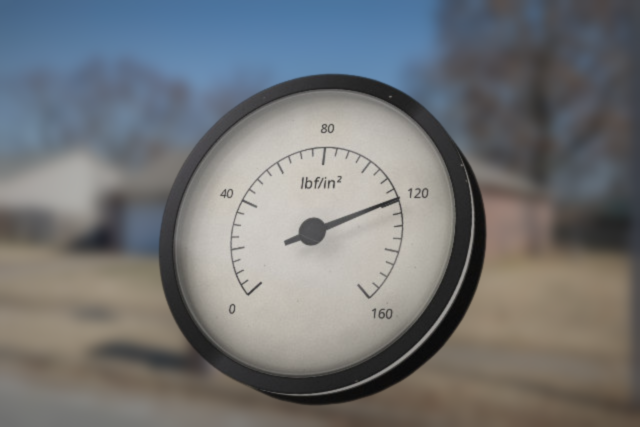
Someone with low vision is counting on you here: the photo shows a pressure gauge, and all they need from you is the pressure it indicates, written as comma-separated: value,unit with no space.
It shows 120,psi
